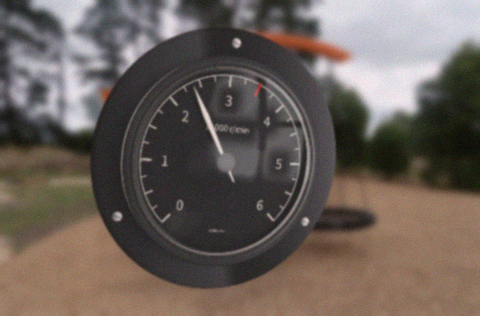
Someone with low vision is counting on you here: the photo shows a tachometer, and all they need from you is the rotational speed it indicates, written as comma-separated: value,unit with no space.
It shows 2375,rpm
